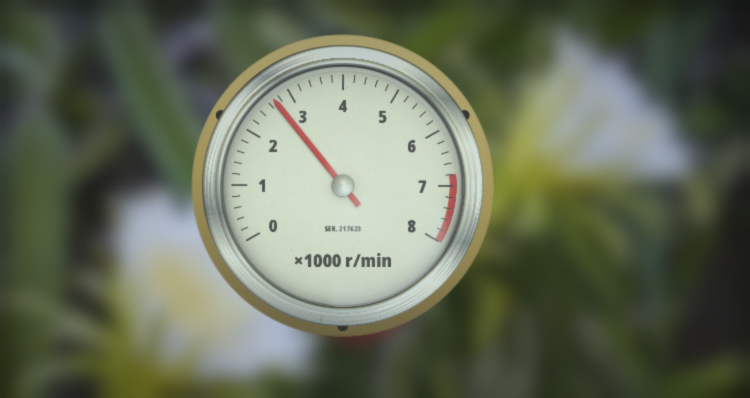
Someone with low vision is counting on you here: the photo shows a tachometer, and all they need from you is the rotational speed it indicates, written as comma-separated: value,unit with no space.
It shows 2700,rpm
